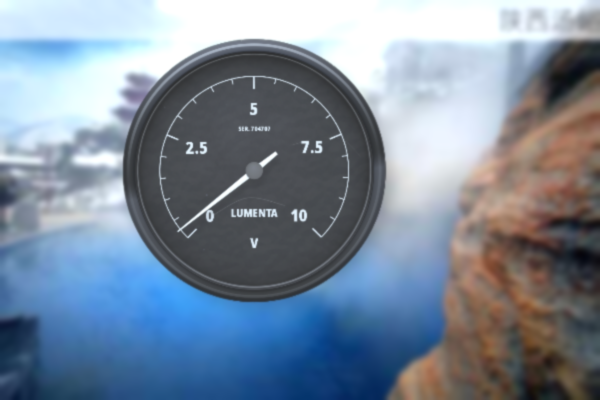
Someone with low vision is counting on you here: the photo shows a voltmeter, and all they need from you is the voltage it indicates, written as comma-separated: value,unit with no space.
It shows 0.25,V
